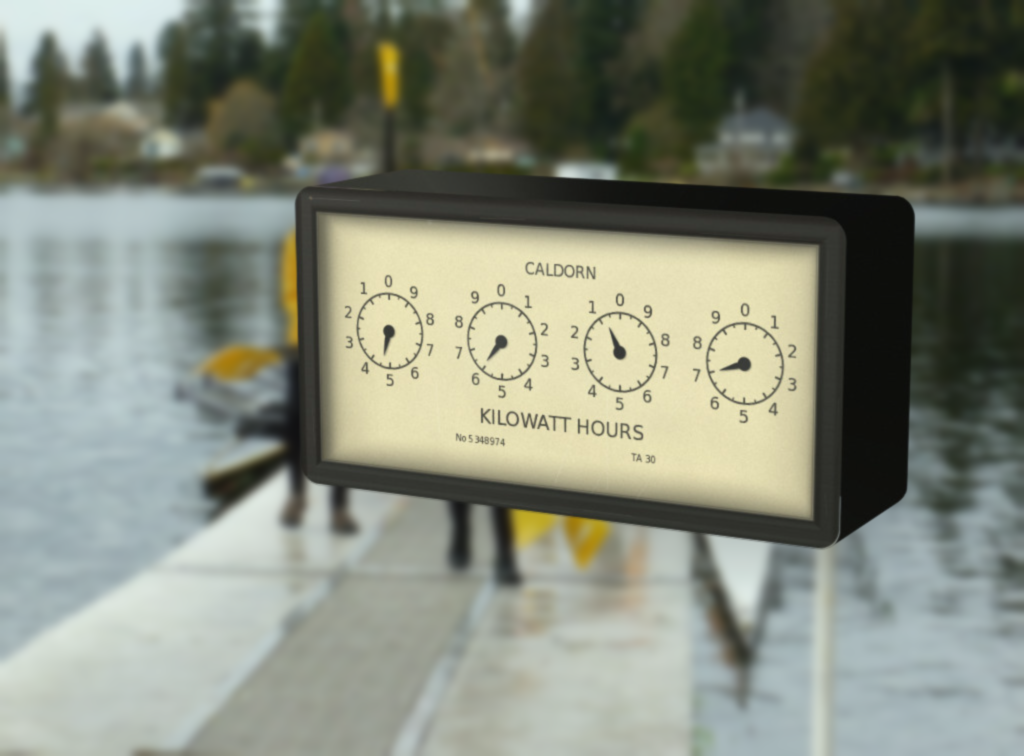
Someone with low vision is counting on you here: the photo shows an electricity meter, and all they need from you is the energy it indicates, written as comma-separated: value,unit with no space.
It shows 4607,kWh
